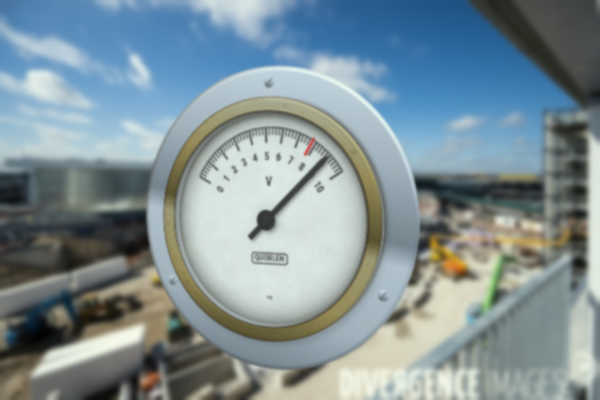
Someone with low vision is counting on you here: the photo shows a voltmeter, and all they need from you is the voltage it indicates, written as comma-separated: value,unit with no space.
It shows 9,V
